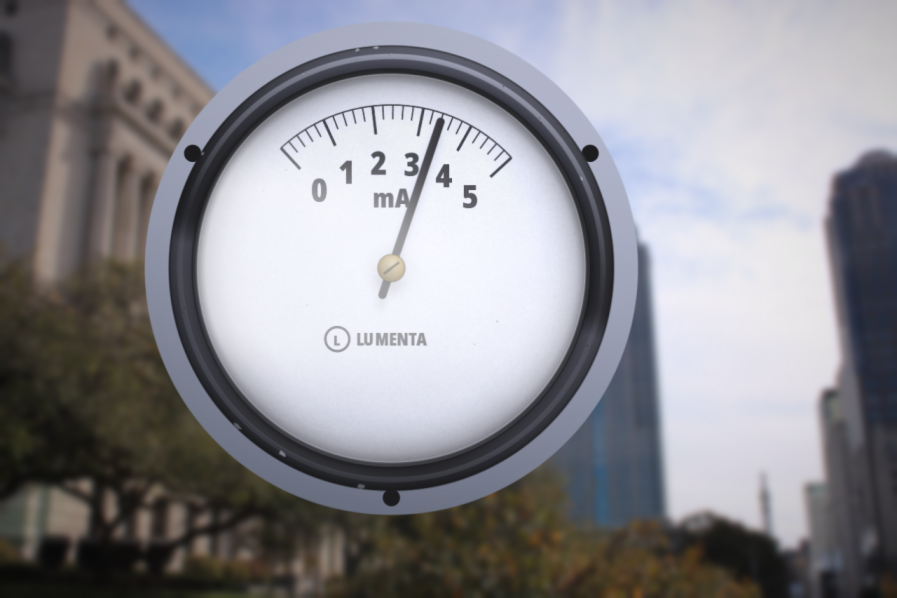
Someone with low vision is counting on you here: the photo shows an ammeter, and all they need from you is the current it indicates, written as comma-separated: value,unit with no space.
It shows 3.4,mA
